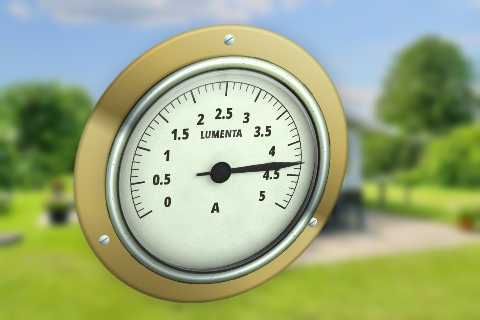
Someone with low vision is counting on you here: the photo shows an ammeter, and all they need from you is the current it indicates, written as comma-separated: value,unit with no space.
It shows 4.3,A
